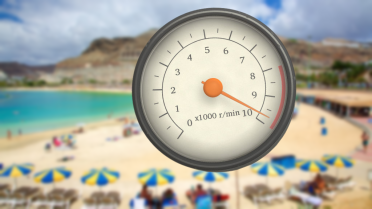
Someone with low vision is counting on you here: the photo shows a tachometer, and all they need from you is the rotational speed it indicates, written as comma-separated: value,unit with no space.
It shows 9750,rpm
